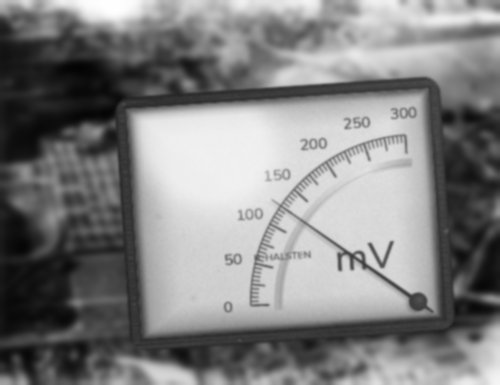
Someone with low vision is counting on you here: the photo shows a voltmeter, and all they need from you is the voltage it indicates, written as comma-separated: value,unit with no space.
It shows 125,mV
